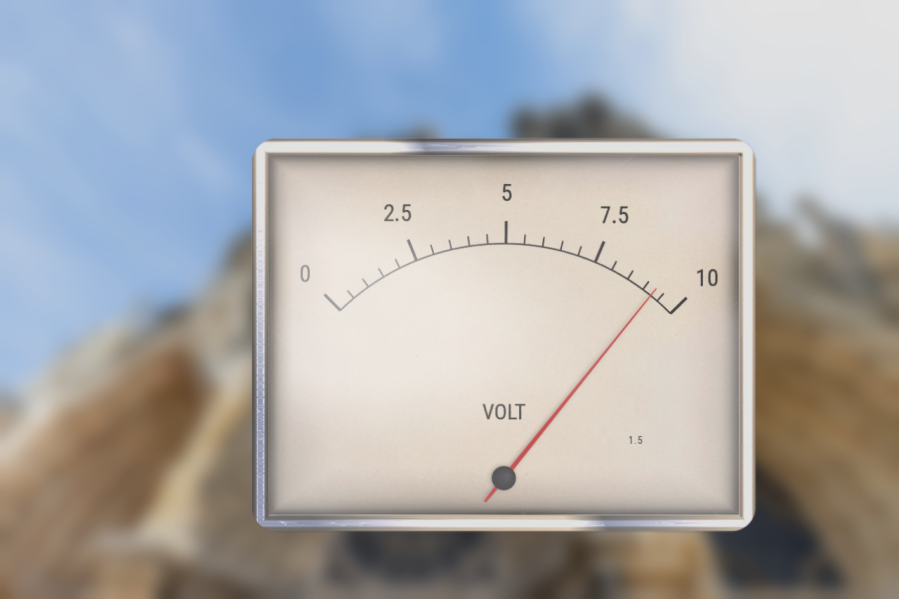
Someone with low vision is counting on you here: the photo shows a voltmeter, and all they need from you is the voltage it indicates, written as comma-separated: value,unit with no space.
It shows 9.25,V
